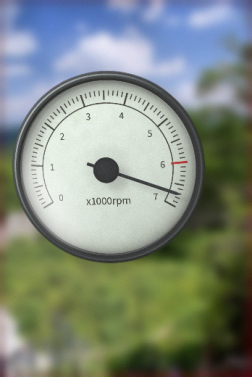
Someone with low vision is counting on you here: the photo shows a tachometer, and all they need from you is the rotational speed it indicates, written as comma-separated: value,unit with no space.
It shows 6700,rpm
